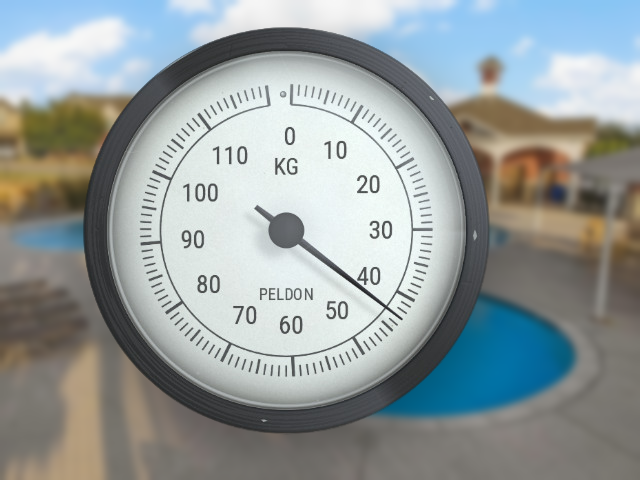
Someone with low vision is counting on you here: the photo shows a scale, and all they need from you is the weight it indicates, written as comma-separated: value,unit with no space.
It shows 43,kg
